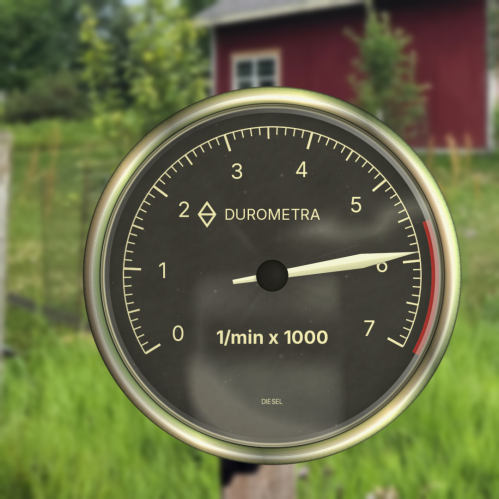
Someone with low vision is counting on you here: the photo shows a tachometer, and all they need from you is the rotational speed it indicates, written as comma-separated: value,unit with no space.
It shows 5900,rpm
